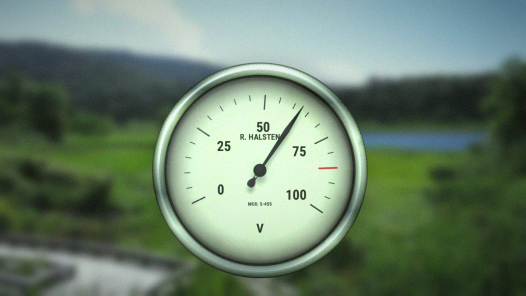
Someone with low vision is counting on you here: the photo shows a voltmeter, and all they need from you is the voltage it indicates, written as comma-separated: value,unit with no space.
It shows 62.5,V
